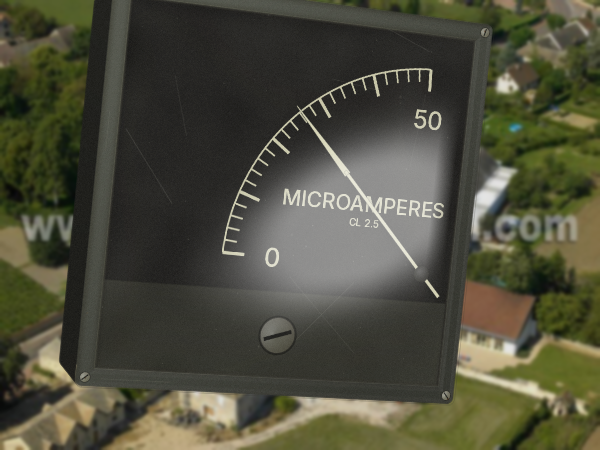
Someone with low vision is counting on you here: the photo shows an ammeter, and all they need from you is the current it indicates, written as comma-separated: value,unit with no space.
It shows 26,µA
